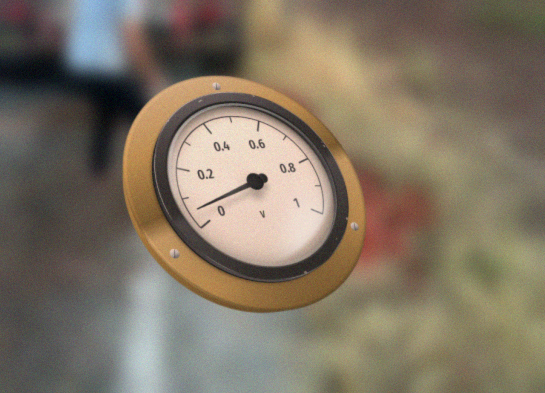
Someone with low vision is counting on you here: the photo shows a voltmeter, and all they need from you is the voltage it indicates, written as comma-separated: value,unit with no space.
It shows 0.05,V
